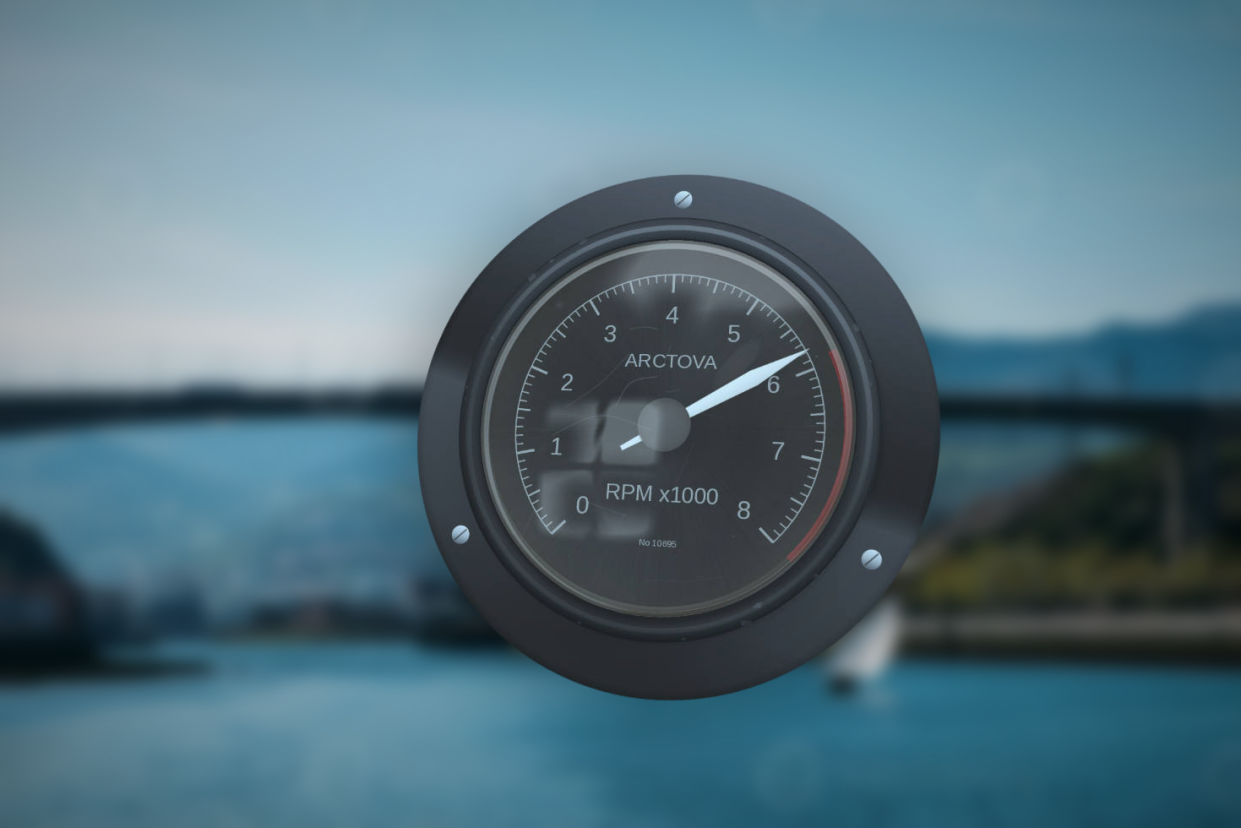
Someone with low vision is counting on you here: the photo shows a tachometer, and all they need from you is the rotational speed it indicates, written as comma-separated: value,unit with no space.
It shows 5800,rpm
